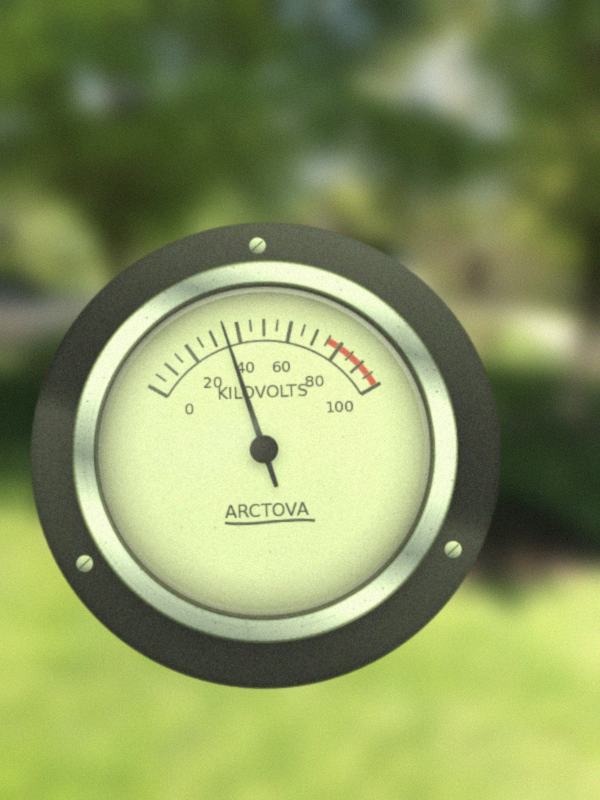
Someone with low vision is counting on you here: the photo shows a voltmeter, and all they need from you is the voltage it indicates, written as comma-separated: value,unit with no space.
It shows 35,kV
